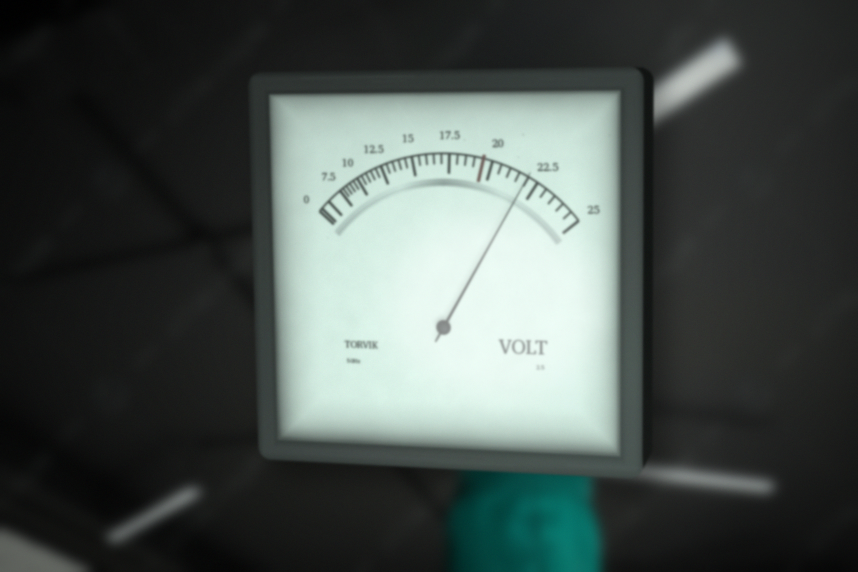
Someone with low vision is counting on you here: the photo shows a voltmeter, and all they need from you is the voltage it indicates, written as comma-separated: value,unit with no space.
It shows 22,V
